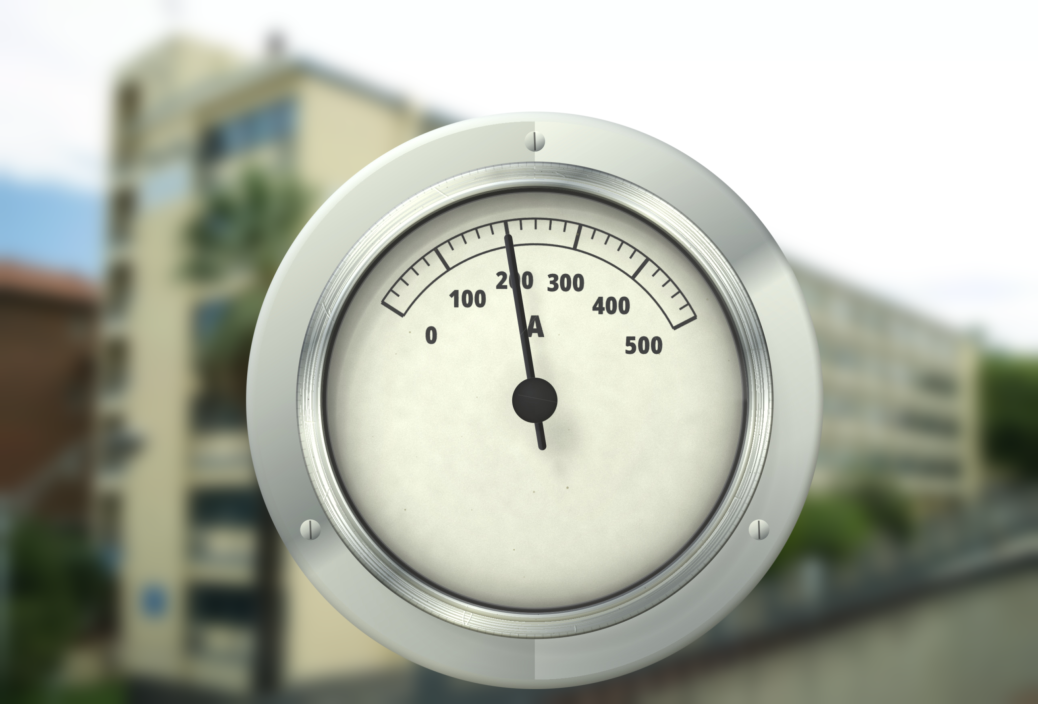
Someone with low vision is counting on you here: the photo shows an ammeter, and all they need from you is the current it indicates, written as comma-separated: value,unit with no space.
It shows 200,A
